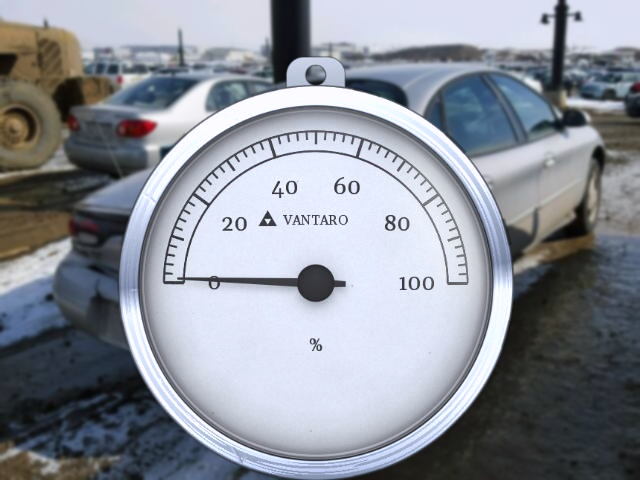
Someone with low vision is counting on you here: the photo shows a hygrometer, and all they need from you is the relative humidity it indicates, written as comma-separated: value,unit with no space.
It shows 1,%
